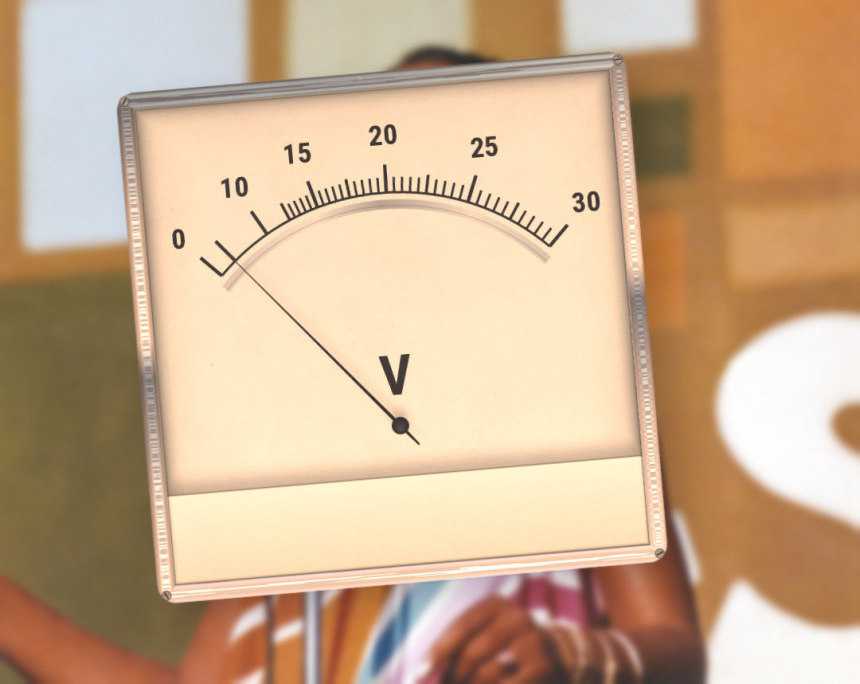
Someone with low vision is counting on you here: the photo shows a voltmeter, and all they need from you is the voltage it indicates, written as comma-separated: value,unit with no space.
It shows 5,V
